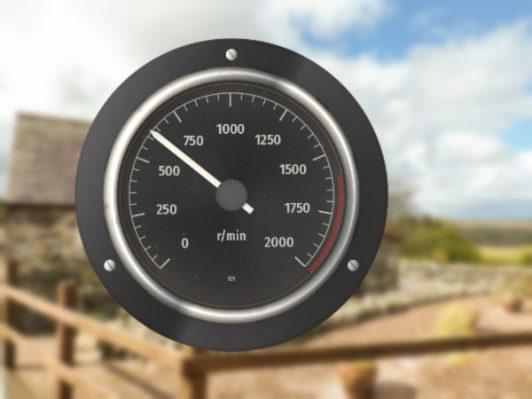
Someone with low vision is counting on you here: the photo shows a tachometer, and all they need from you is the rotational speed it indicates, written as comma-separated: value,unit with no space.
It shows 625,rpm
